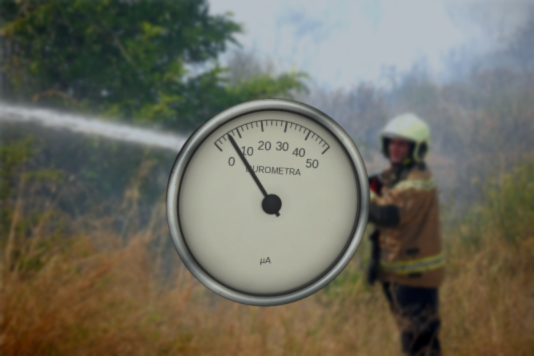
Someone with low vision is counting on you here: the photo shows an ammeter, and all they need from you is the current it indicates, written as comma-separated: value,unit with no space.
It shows 6,µA
